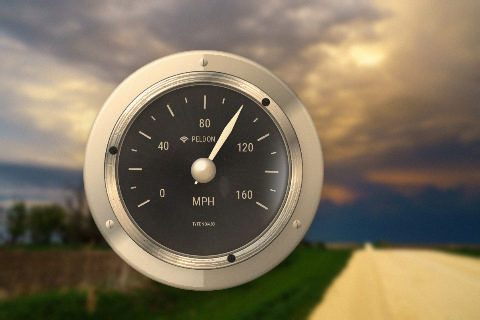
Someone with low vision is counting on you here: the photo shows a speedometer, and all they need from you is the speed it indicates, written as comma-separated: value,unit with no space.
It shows 100,mph
